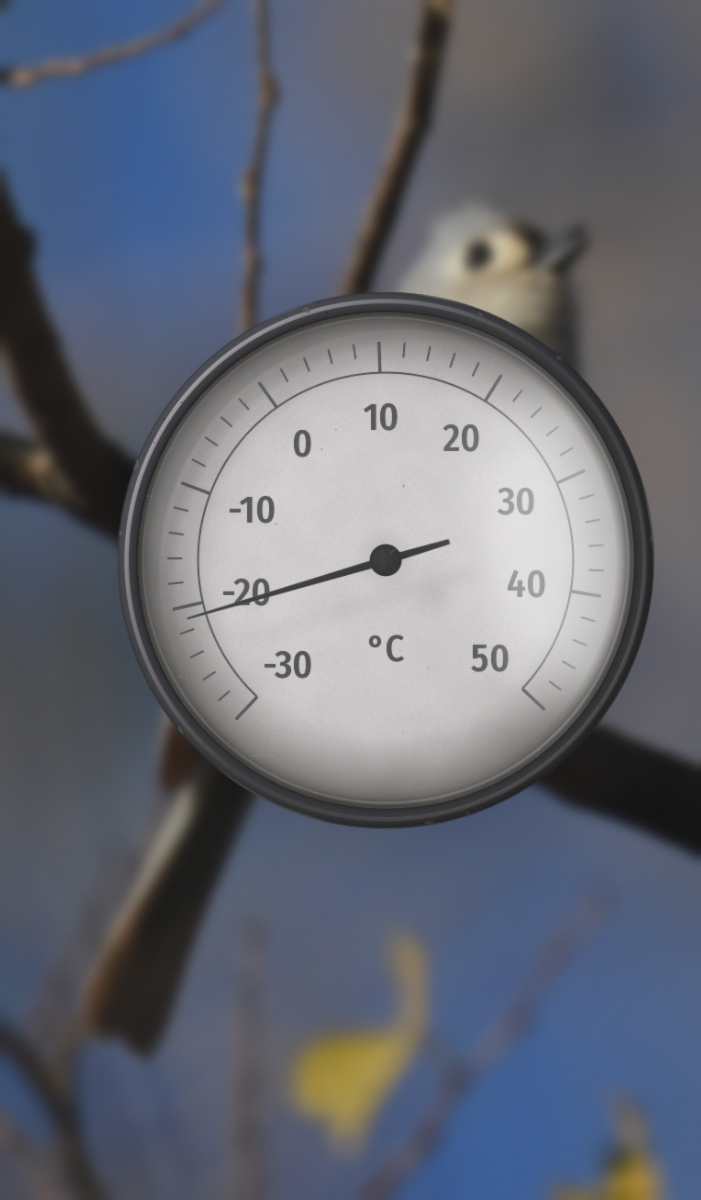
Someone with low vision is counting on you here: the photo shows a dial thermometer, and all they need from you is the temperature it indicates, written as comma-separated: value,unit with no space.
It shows -21,°C
